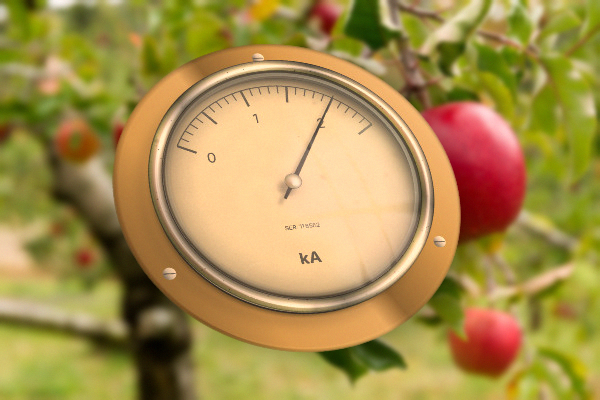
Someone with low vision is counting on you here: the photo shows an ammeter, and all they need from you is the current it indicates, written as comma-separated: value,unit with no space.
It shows 2,kA
